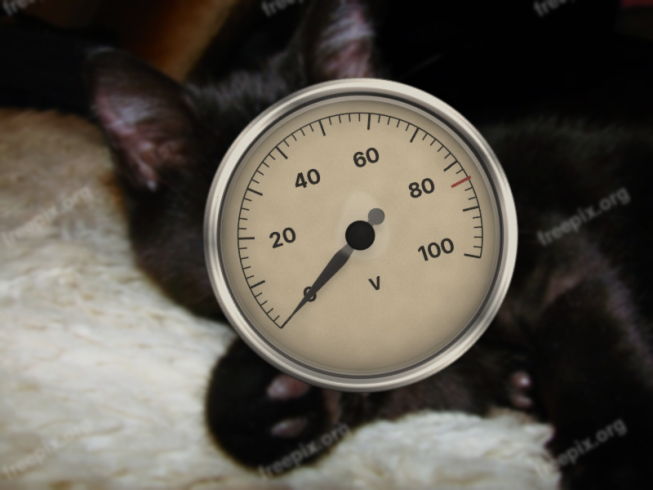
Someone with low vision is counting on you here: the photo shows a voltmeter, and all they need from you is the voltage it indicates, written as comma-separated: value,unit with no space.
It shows 0,V
